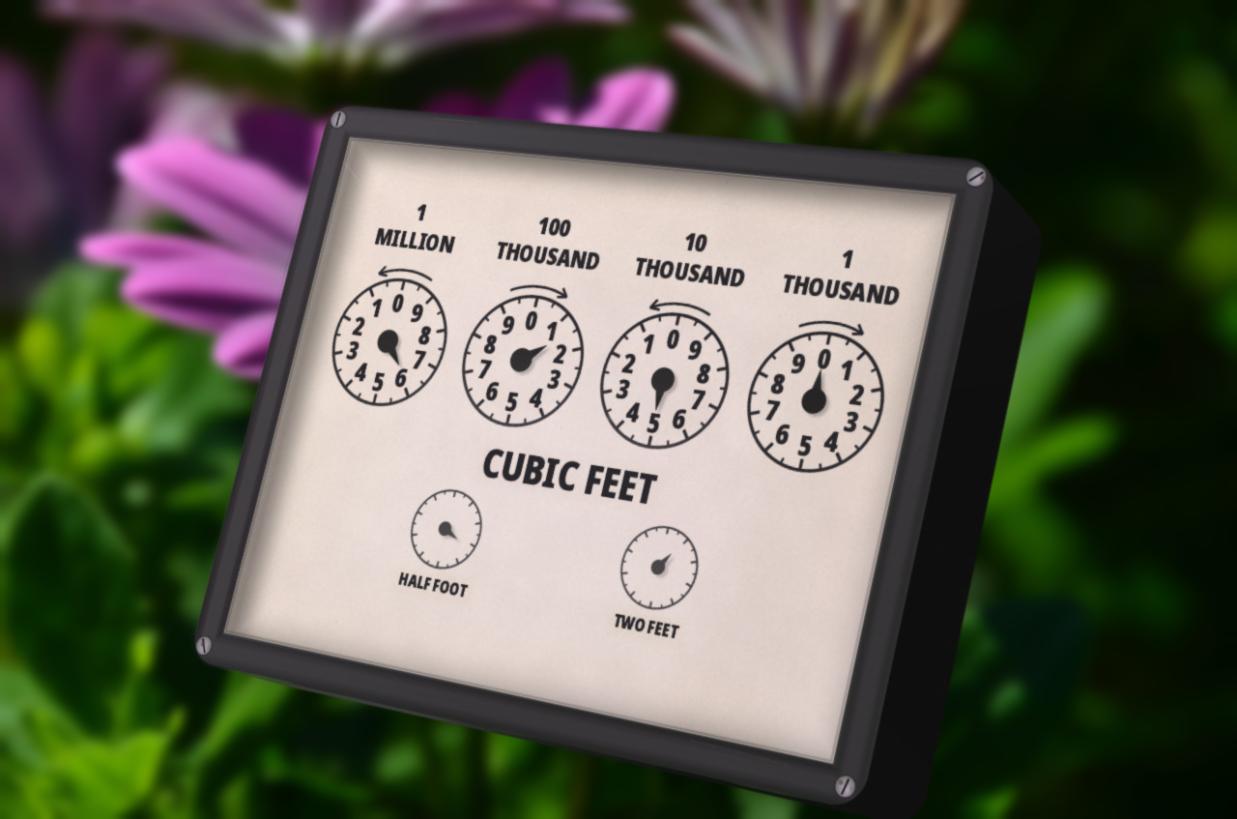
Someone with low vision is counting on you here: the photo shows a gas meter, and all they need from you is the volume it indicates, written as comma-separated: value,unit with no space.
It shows 615000,ft³
